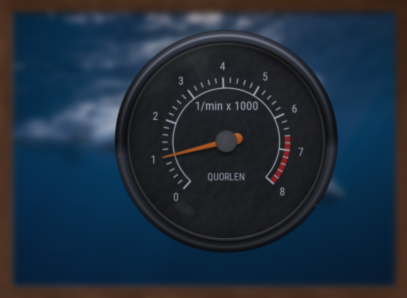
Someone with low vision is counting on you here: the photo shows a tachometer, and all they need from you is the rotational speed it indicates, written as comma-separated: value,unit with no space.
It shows 1000,rpm
